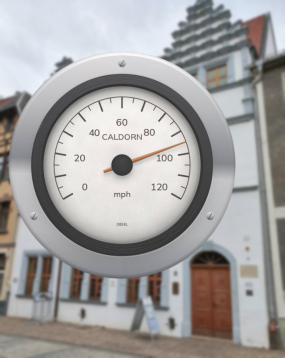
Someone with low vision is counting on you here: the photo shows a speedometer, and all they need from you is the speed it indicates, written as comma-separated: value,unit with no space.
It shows 95,mph
